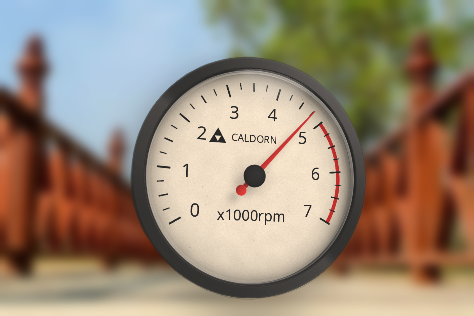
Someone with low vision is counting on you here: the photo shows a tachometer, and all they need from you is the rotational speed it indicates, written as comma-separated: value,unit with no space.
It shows 4750,rpm
